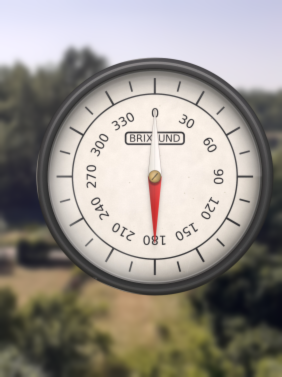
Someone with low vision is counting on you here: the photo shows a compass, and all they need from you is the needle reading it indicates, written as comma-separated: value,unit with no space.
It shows 180,°
